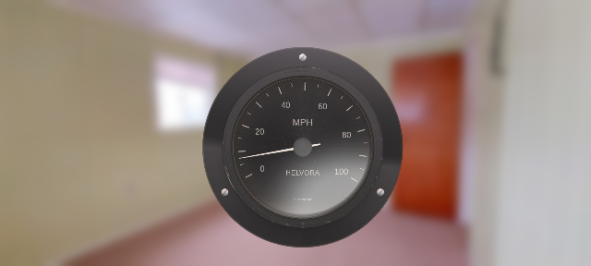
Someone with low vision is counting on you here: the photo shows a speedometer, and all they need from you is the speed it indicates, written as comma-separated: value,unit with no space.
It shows 7.5,mph
